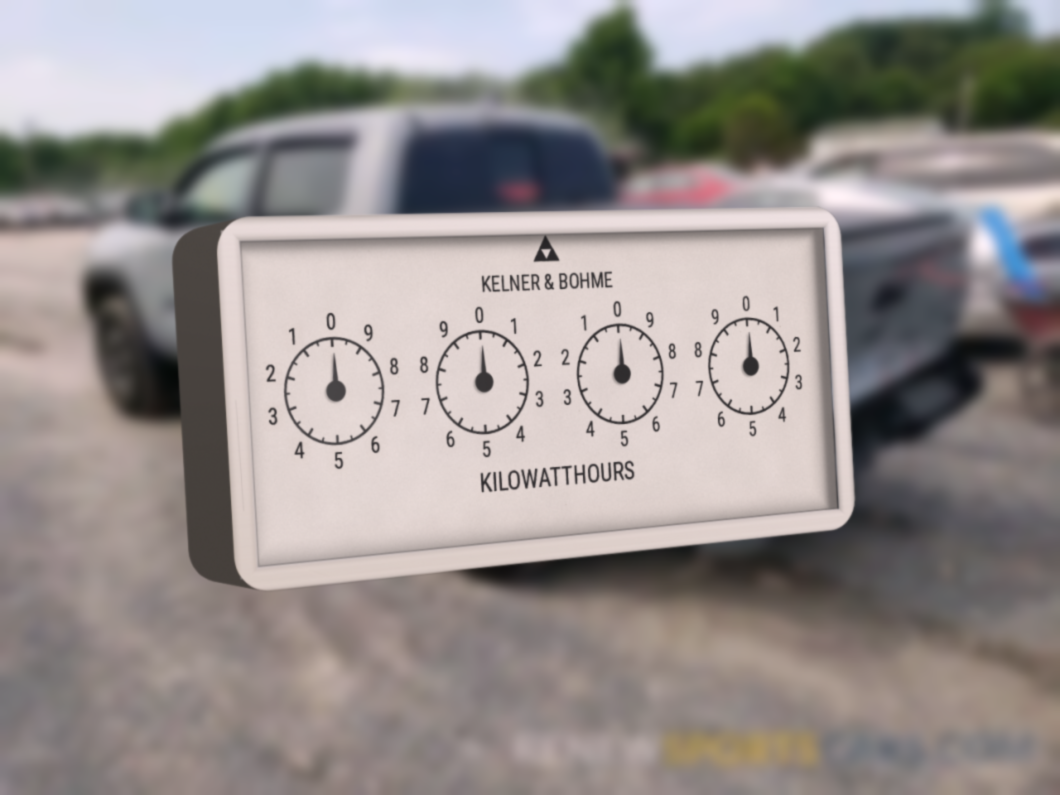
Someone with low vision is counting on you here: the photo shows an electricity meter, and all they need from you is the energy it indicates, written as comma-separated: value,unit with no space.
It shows 0,kWh
